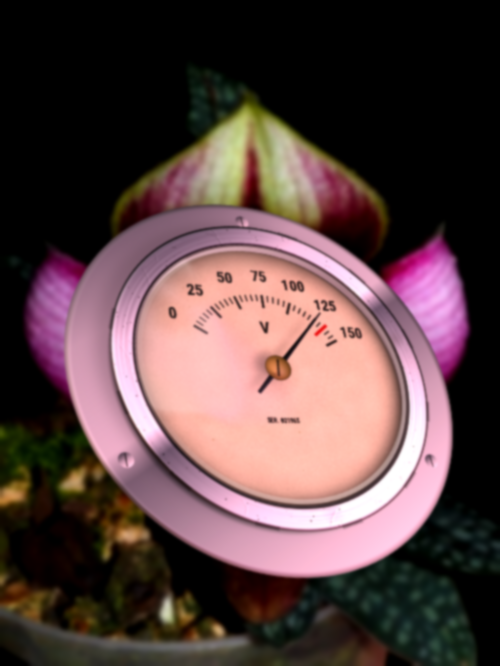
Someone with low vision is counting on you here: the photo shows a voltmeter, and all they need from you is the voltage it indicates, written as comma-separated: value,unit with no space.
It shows 125,V
